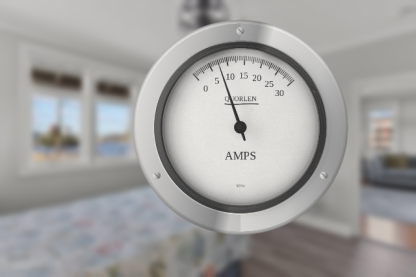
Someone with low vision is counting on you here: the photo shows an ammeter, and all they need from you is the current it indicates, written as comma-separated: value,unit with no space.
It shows 7.5,A
